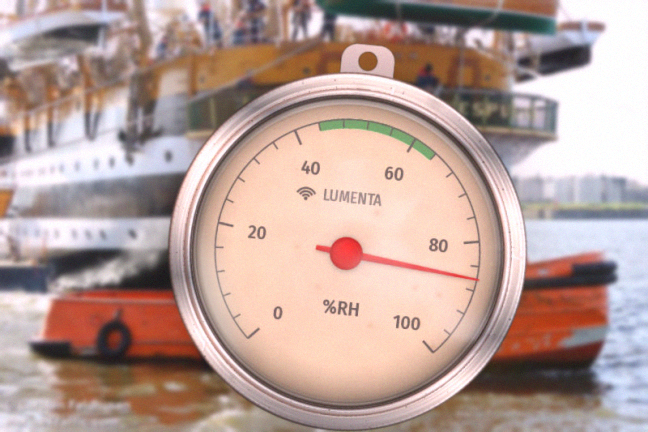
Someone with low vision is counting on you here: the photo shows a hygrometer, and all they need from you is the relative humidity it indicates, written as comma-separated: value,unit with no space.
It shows 86,%
